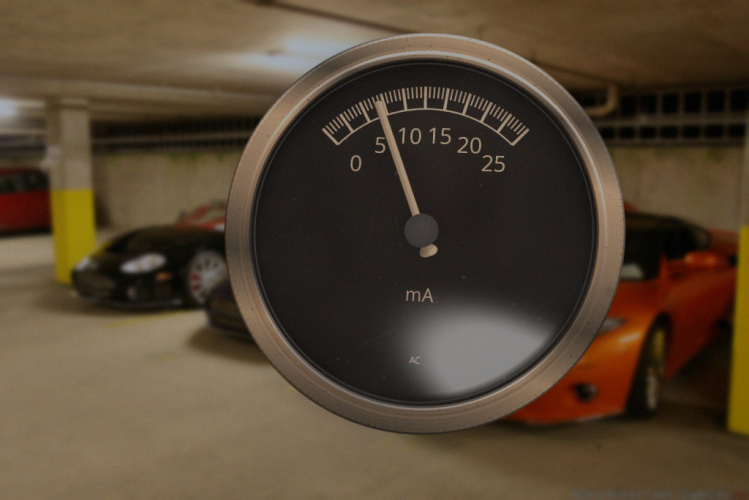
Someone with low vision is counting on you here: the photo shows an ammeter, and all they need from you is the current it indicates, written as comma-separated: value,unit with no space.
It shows 7,mA
